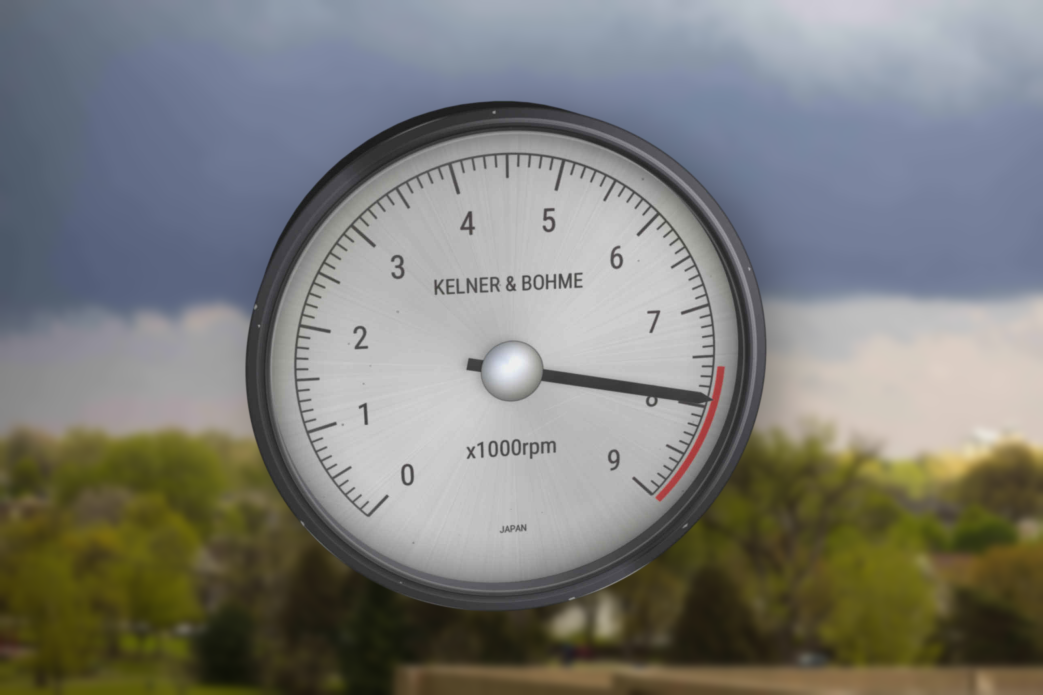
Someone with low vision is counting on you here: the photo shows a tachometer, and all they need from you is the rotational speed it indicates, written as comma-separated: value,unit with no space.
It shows 7900,rpm
